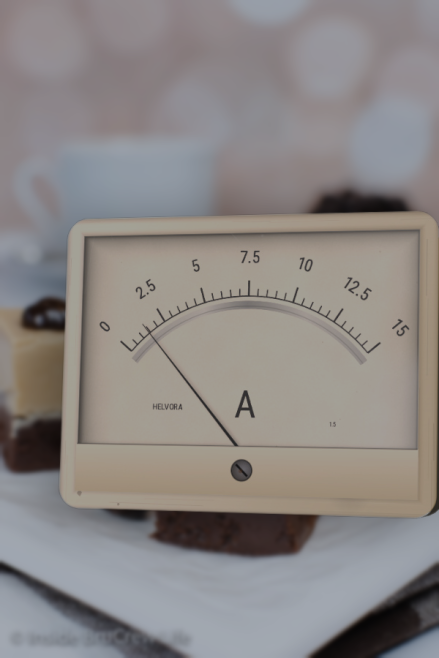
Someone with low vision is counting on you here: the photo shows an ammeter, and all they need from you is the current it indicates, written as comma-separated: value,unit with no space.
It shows 1.5,A
